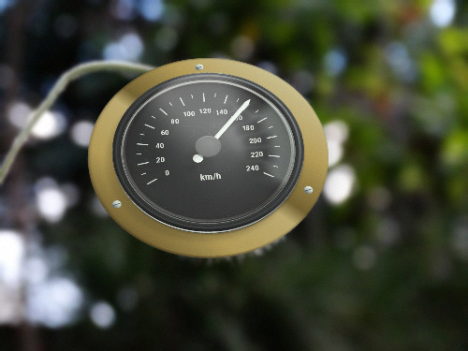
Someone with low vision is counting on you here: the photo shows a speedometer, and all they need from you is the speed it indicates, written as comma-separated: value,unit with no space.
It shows 160,km/h
